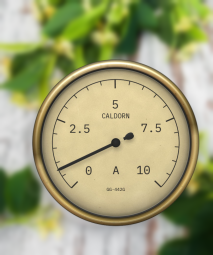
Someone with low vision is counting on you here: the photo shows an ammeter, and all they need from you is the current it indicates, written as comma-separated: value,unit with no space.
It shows 0.75,A
